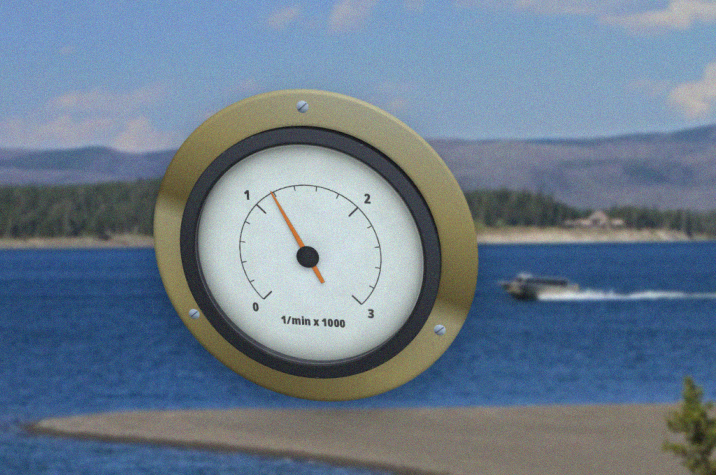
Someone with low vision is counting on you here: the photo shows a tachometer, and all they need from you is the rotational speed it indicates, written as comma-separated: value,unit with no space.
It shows 1200,rpm
